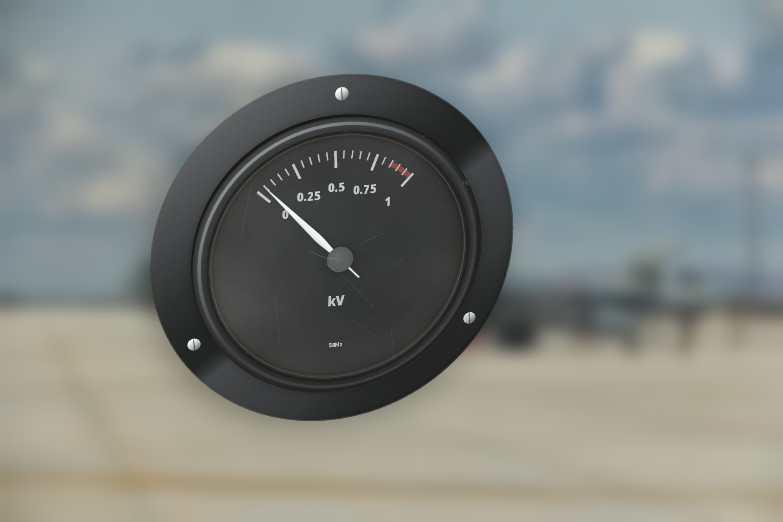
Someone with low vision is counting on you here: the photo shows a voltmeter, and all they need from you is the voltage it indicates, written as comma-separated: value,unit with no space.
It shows 0.05,kV
